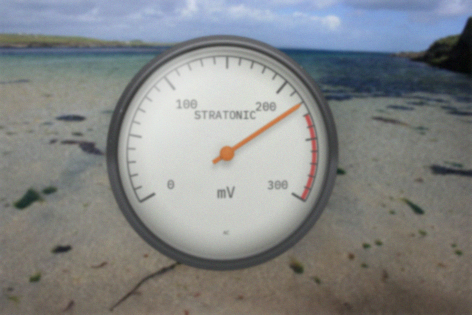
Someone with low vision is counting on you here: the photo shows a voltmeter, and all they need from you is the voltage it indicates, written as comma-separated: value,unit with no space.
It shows 220,mV
